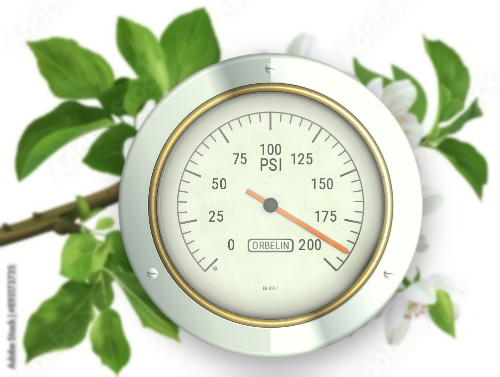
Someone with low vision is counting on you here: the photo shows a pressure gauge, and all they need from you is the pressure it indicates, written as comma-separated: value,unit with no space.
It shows 190,psi
